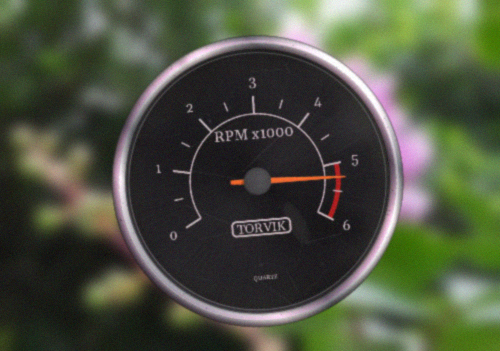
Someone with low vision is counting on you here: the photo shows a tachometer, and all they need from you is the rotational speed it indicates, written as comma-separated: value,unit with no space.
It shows 5250,rpm
